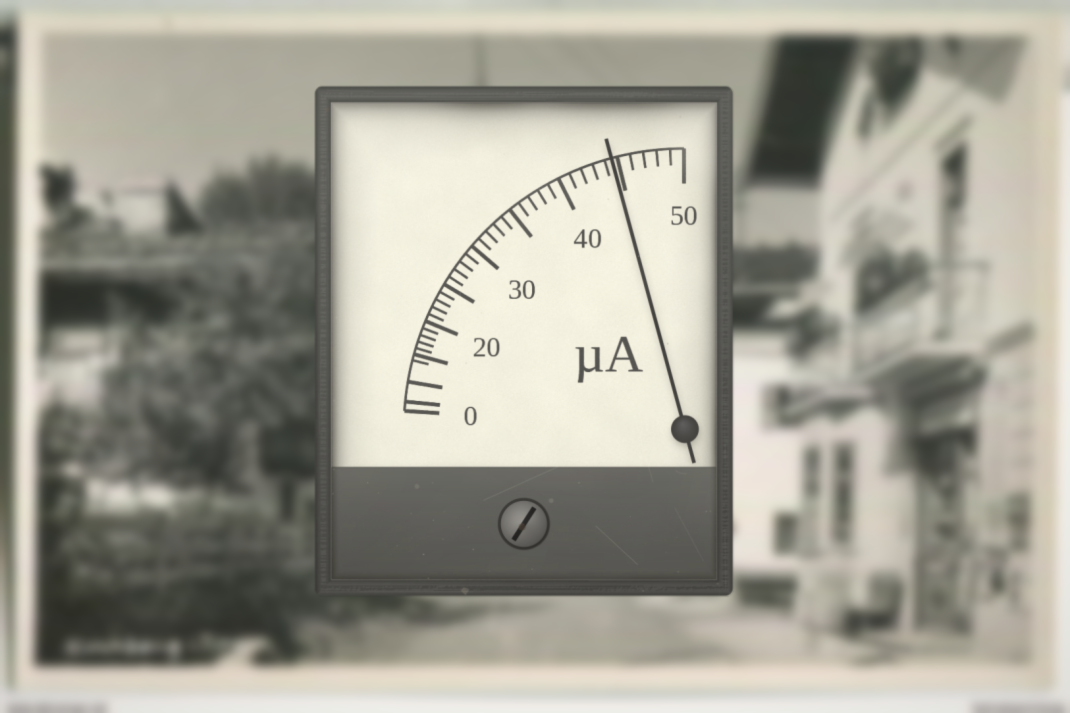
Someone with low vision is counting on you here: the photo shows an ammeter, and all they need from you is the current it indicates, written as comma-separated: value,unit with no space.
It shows 44.5,µA
